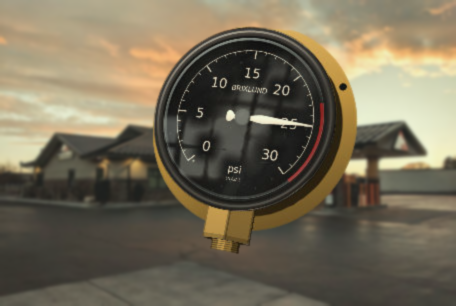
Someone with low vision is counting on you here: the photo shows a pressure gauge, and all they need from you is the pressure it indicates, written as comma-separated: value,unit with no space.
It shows 25,psi
